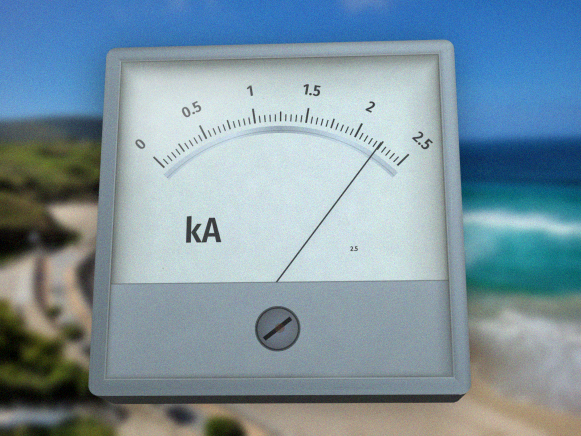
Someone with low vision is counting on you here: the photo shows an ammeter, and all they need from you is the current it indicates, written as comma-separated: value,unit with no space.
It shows 2.25,kA
